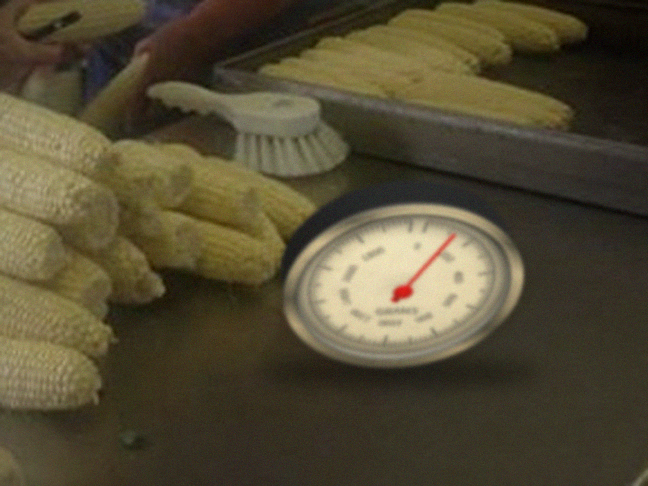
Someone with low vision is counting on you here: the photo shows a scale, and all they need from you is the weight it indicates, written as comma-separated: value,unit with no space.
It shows 100,g
